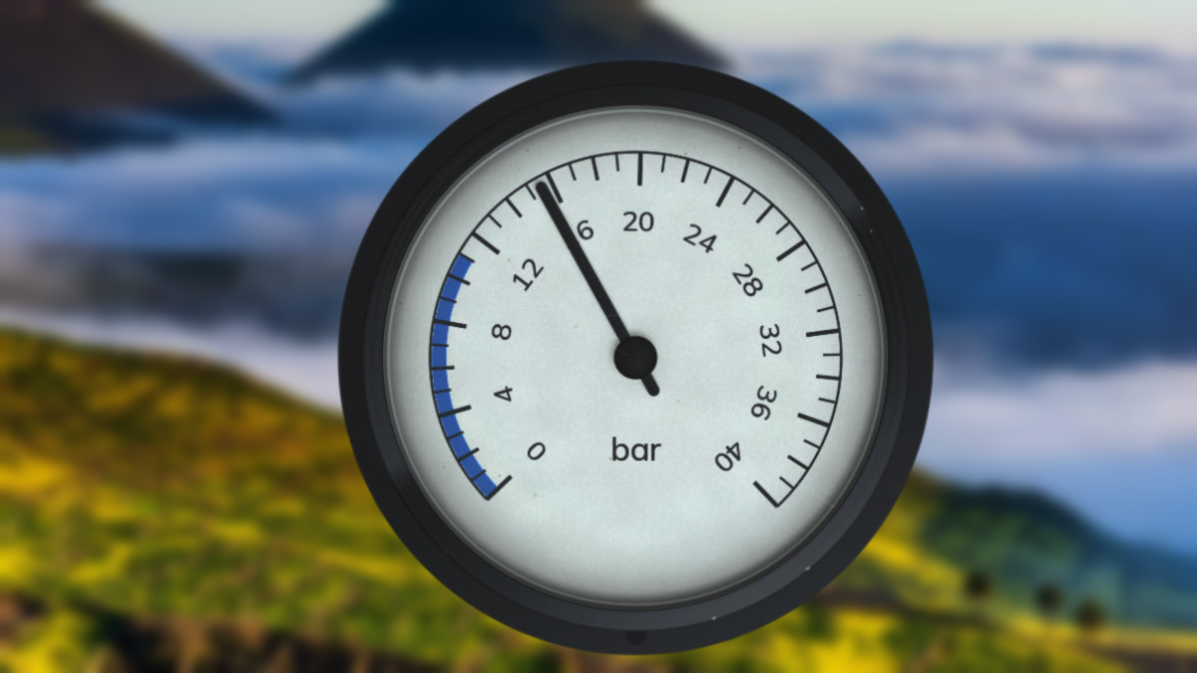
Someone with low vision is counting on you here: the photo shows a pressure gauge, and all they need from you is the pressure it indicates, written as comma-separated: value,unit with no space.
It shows 15.5,bar
